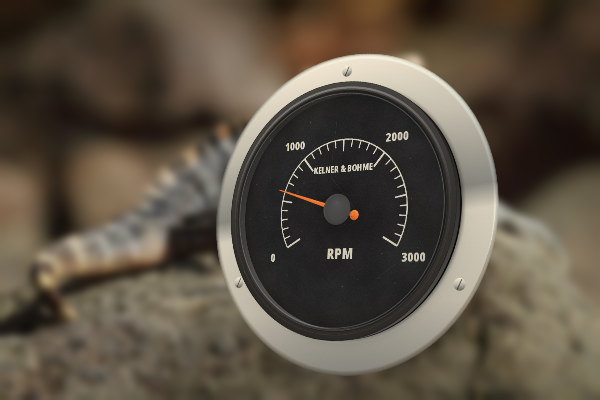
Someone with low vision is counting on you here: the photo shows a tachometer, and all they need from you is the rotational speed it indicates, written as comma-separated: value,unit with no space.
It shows 600,rpm
